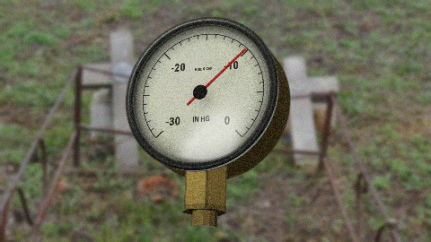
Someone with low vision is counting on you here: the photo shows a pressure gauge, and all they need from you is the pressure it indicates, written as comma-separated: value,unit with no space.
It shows -10,inHg
